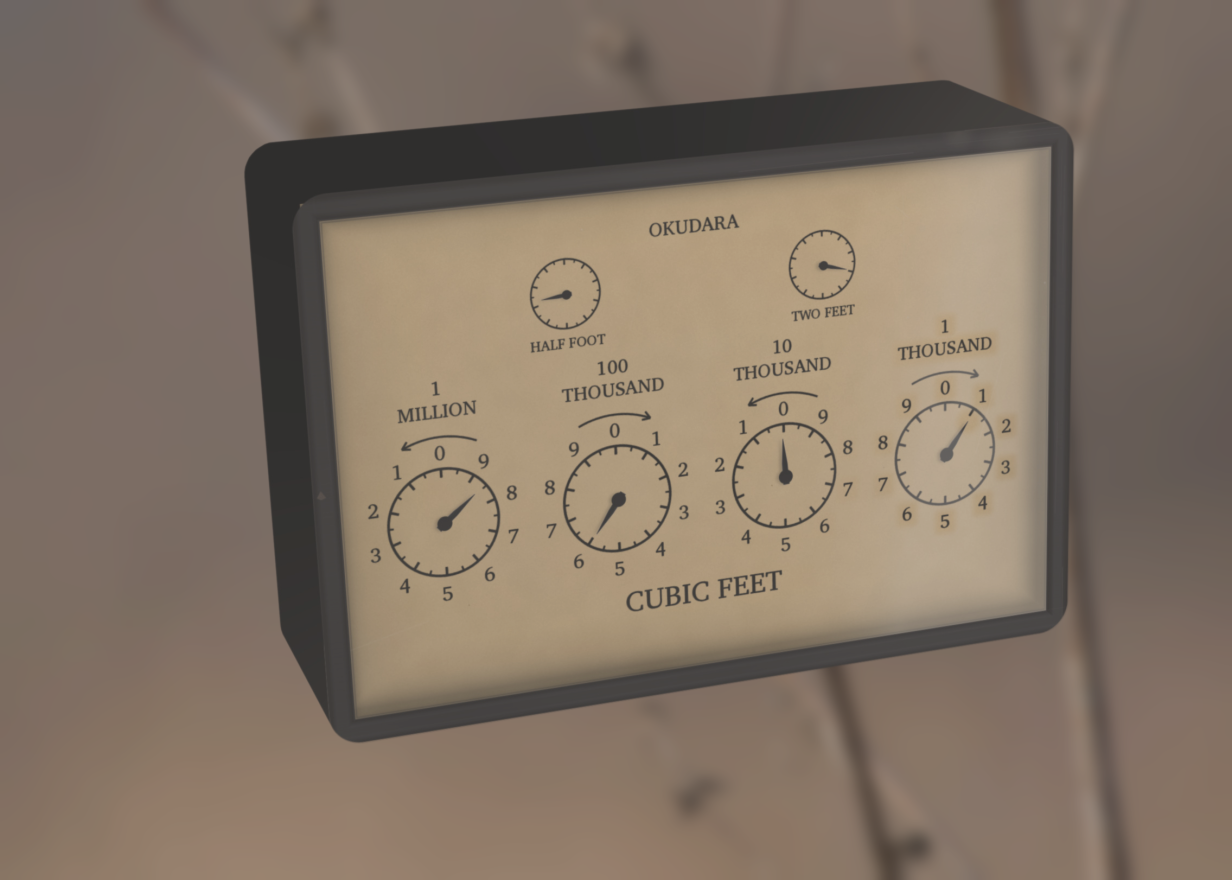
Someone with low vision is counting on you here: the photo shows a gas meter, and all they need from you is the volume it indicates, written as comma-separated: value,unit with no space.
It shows 860100,ft³
